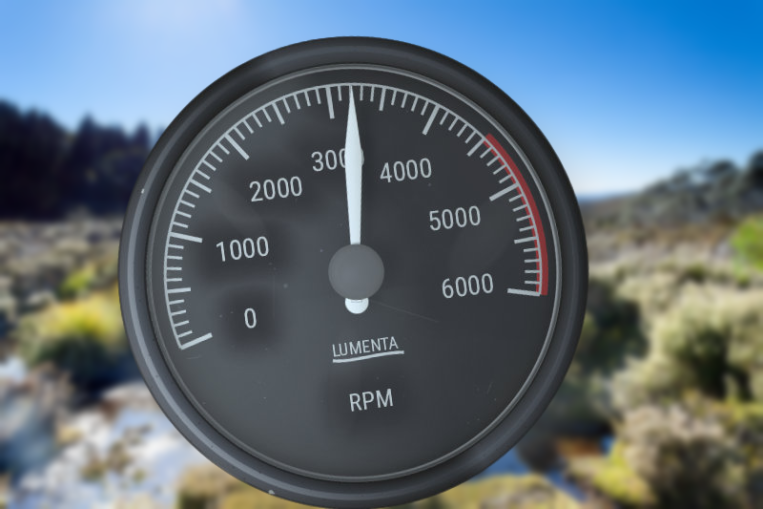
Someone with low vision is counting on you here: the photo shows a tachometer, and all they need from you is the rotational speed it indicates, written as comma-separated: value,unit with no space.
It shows 3200,rpm
